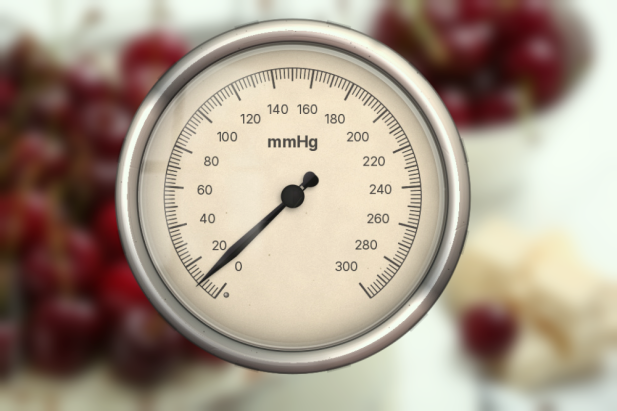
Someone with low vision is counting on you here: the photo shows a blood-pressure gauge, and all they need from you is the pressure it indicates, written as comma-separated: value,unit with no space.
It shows 10,mmHg
